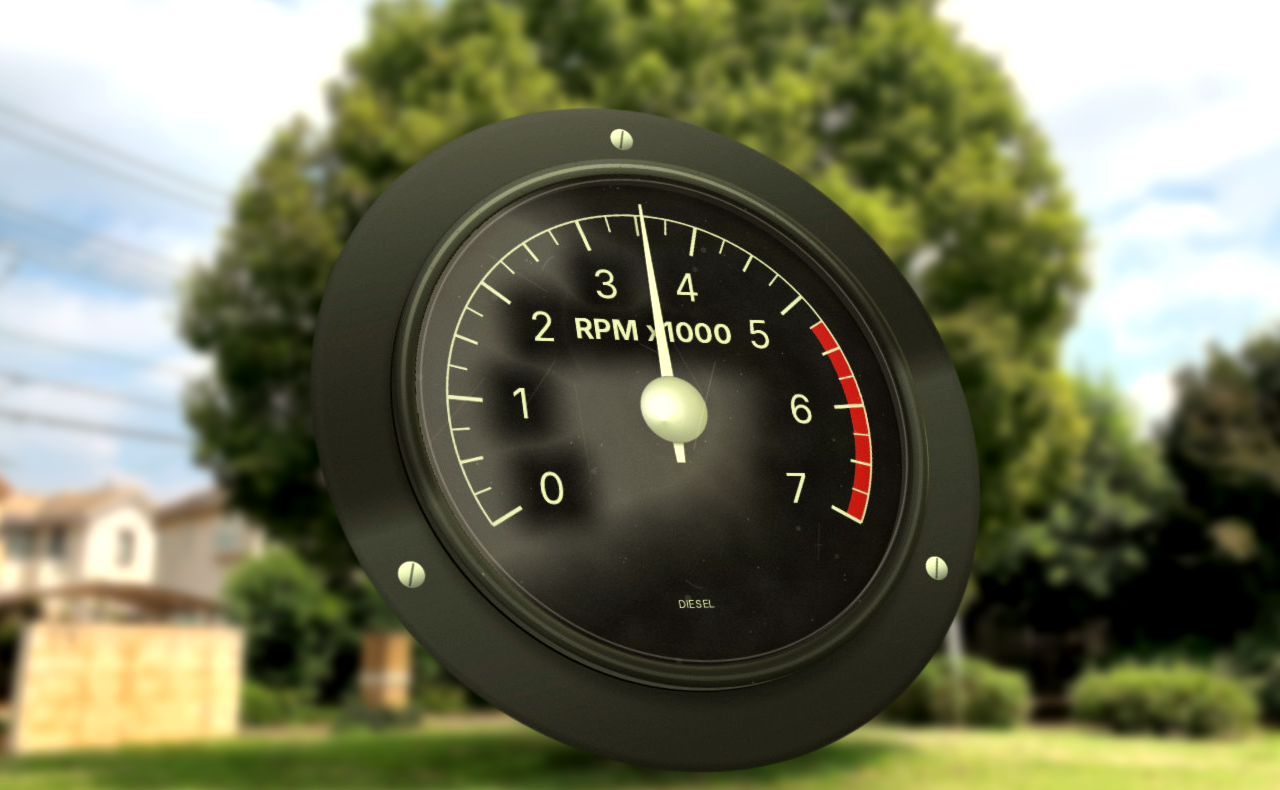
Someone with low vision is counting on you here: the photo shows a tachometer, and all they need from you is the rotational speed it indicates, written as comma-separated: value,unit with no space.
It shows 3500,rpm
